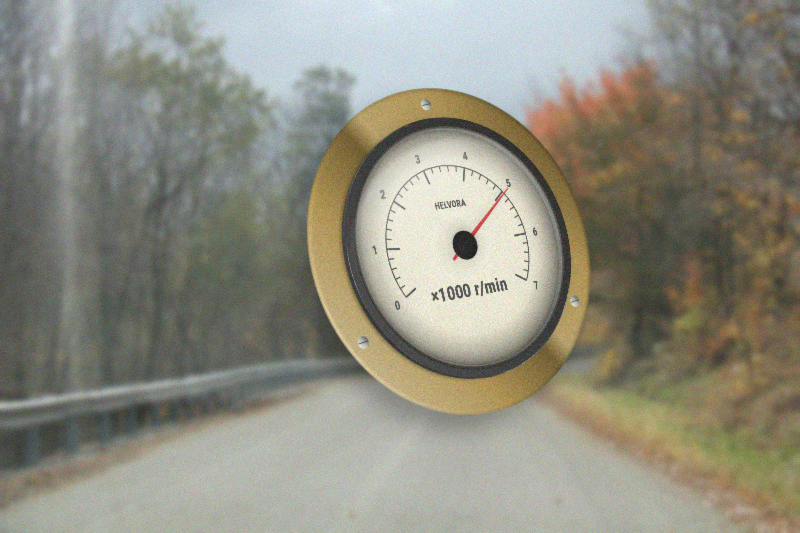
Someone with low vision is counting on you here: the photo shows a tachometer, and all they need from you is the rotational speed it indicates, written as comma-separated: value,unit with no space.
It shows 5000,rpm
